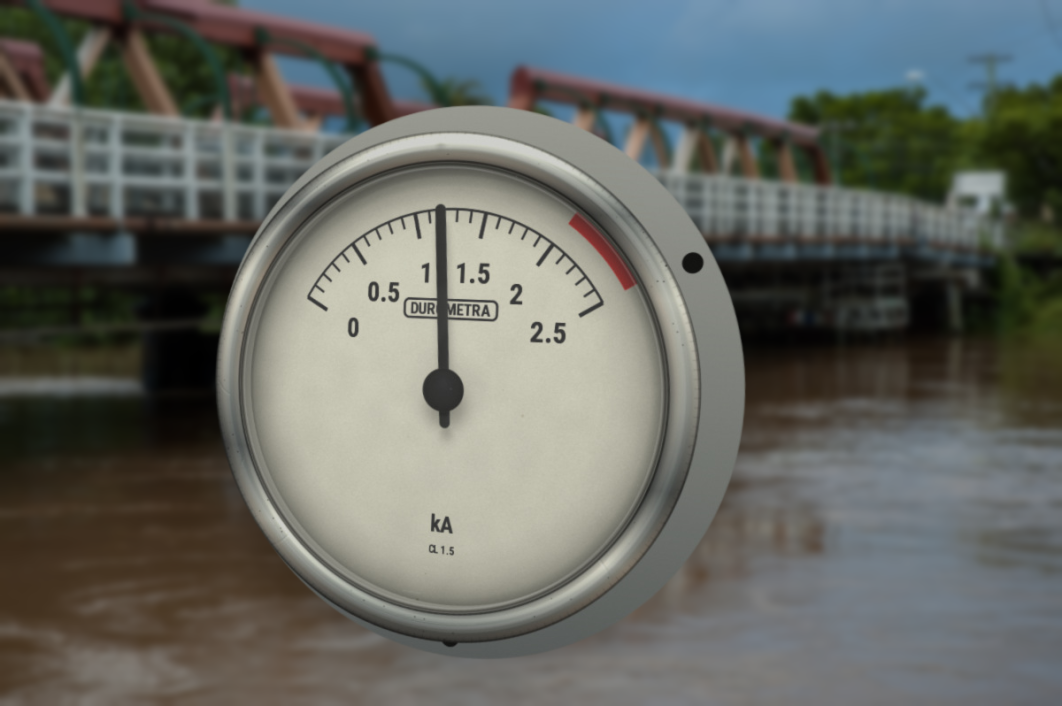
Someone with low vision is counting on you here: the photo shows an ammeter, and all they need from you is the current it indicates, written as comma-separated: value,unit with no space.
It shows 1.2,kA
